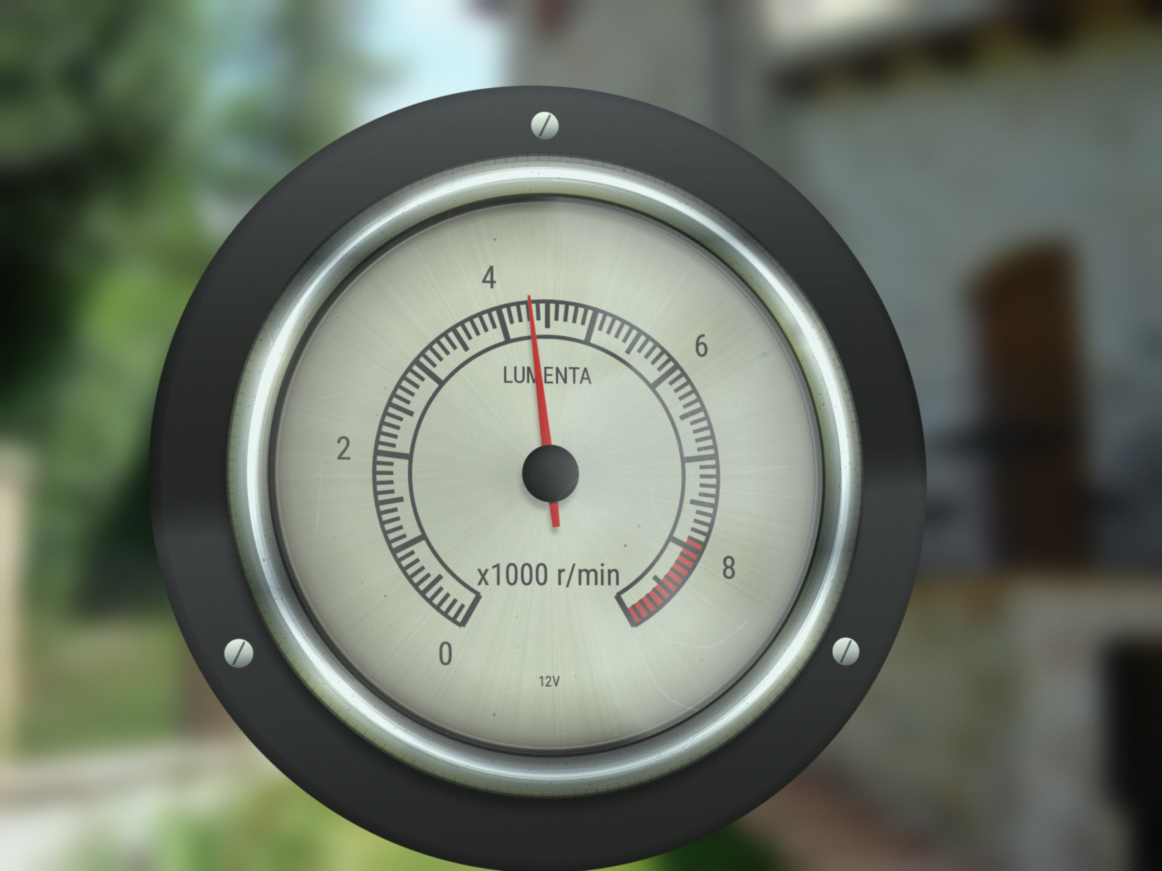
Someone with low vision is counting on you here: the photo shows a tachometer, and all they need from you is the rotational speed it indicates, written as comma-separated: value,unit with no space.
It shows 4300,rpm
